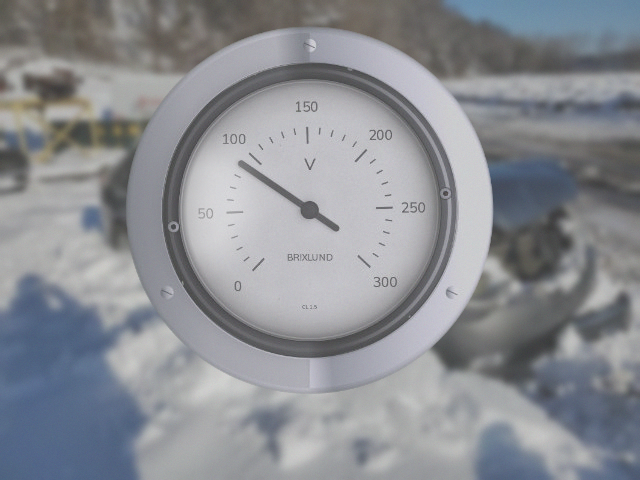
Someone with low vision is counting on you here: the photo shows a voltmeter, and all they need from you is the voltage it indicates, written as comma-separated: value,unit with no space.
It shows 90,V
